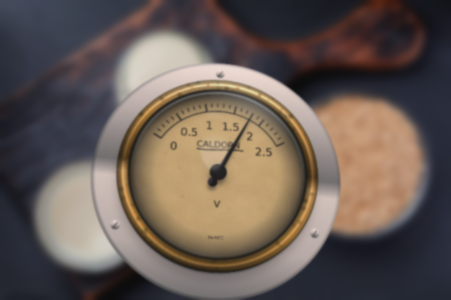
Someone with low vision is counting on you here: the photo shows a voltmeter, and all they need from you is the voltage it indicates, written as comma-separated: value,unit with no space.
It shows 1.8,V
